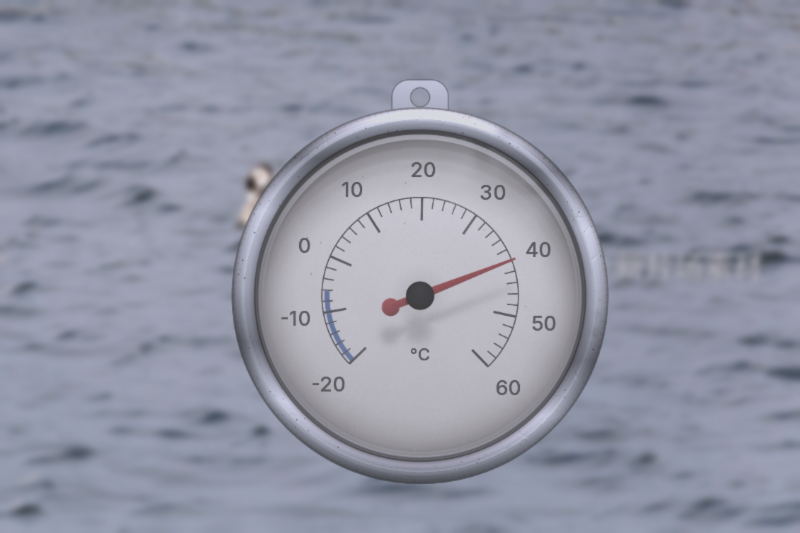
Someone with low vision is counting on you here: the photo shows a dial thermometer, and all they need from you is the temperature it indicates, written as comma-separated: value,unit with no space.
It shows 40,°C
